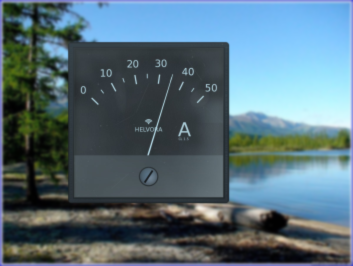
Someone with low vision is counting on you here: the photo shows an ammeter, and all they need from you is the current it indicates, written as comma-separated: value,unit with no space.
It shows 35,A
